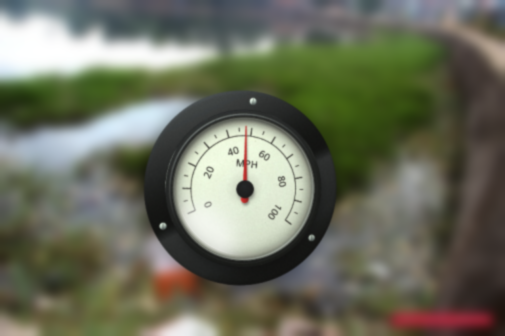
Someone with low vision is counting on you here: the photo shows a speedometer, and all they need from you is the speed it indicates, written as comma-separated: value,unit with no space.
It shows 47.5,mph
